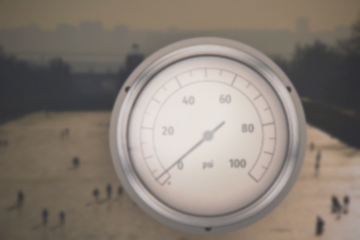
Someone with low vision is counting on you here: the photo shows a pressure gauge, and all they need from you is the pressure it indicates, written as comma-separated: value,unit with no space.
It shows 2.5,psi
